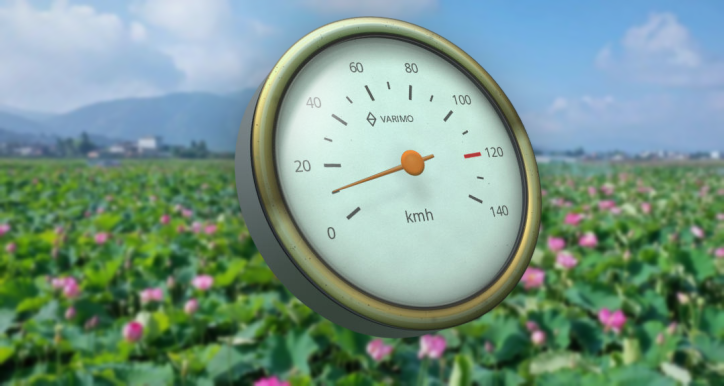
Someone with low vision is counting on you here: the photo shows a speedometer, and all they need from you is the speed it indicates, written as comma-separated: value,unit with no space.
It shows 10,km/h
